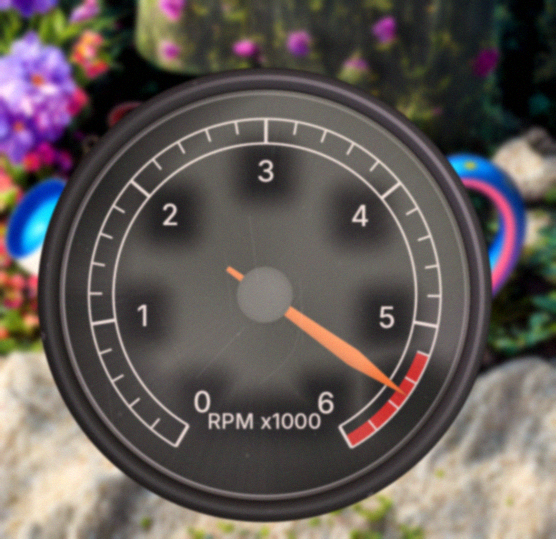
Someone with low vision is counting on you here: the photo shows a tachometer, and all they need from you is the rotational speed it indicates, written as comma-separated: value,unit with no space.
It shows 5500,rpm
